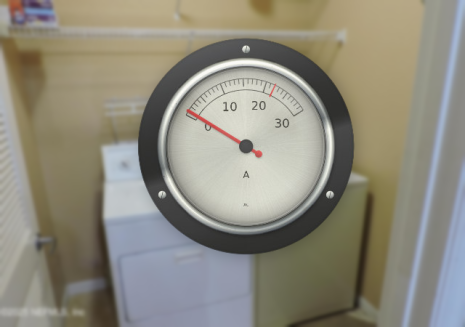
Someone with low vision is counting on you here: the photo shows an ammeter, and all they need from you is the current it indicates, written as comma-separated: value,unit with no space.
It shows 1,A
